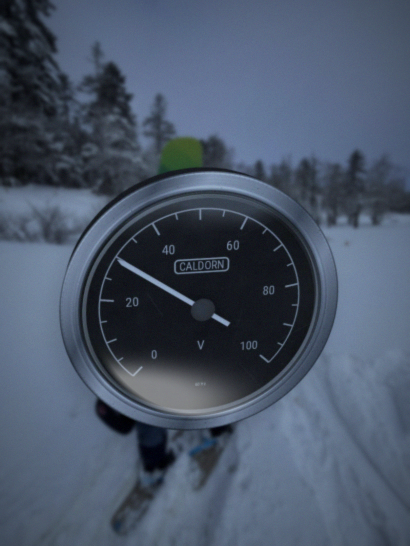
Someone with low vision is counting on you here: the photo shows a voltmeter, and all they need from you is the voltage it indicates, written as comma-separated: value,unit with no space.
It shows 30,V
